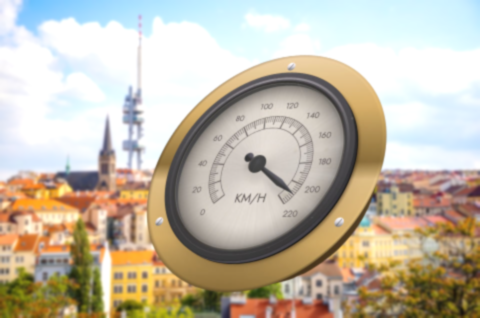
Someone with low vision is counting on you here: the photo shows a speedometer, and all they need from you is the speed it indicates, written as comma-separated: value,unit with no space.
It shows 210,km/h
